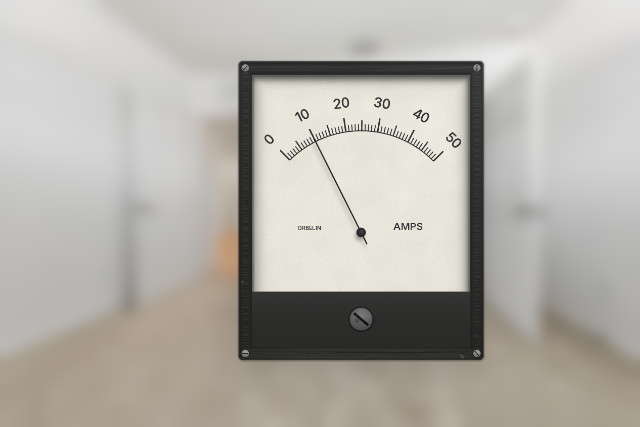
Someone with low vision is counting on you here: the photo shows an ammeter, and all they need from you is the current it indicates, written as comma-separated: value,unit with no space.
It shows 10,A
